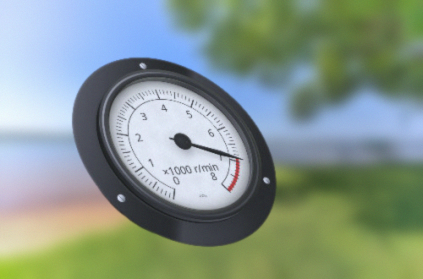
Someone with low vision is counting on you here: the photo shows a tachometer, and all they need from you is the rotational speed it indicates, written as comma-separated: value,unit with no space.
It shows 7000,rpm
